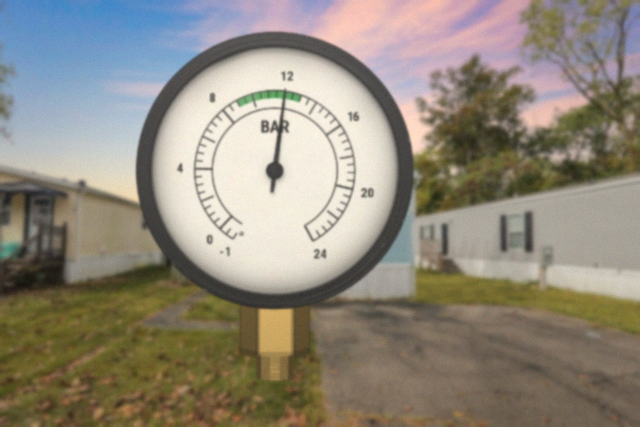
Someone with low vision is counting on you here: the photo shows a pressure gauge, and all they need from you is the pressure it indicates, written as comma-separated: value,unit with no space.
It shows 12,bar
